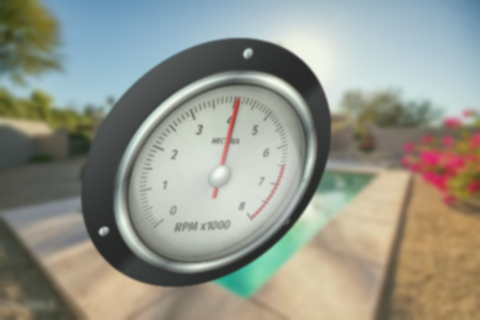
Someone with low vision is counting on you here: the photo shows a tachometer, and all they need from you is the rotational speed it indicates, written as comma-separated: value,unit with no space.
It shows 4000,rpm
